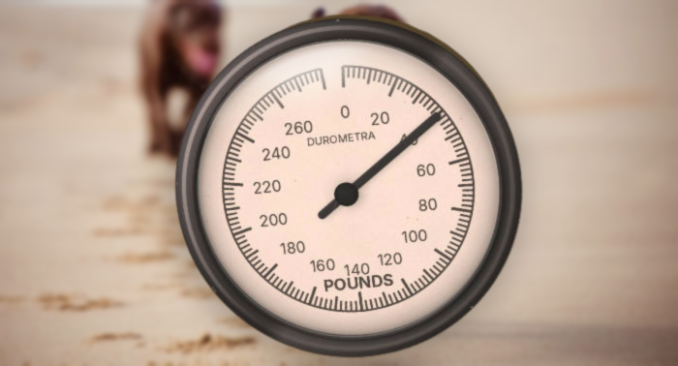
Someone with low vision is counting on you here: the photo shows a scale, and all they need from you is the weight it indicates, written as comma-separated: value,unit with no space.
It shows 40,lb
